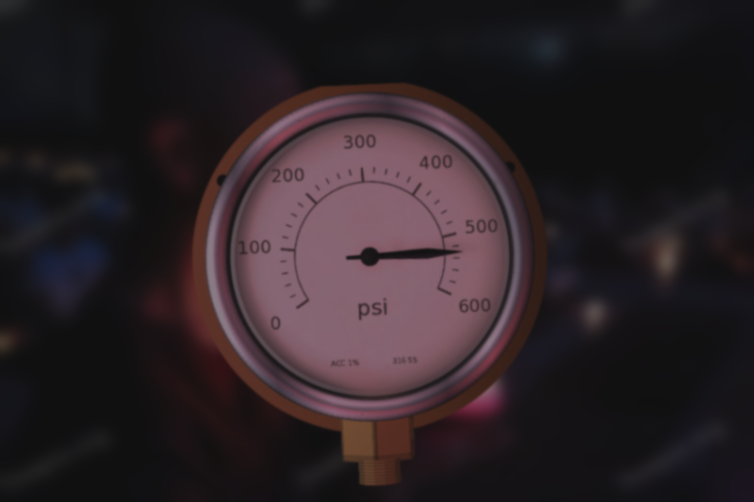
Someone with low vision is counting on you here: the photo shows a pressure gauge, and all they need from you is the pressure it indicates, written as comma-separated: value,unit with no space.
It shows 530,psi
